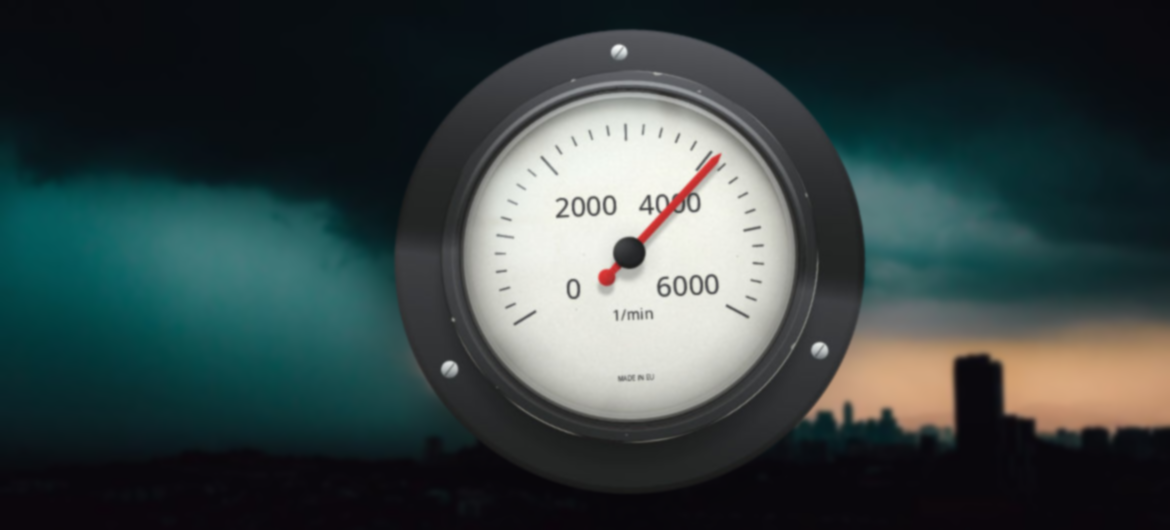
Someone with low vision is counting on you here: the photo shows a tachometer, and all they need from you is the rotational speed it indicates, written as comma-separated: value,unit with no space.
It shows 4100,rpm
